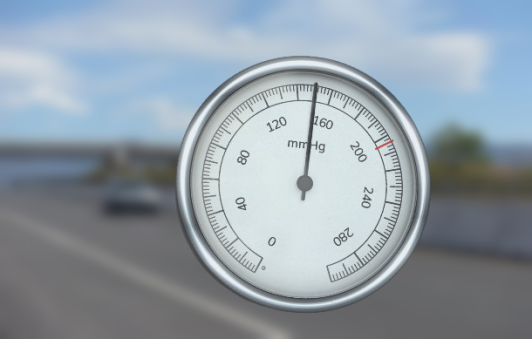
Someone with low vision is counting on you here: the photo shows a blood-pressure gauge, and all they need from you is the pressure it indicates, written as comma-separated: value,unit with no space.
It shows 150,mmHg
